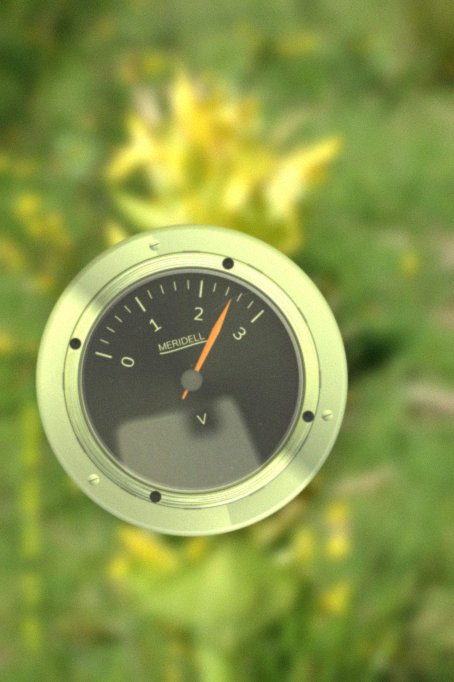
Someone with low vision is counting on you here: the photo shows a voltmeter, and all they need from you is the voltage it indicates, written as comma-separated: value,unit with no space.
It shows 2.5,V
